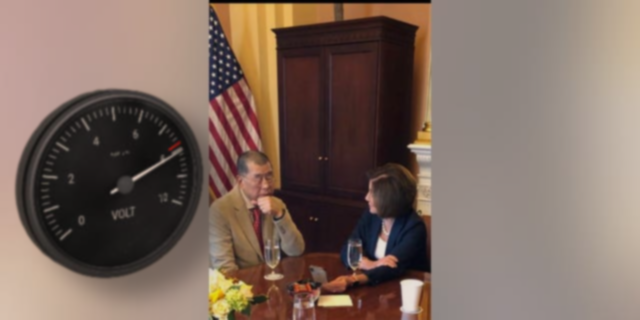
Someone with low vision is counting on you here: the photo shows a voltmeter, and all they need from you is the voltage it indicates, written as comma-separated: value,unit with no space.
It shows 8,V
